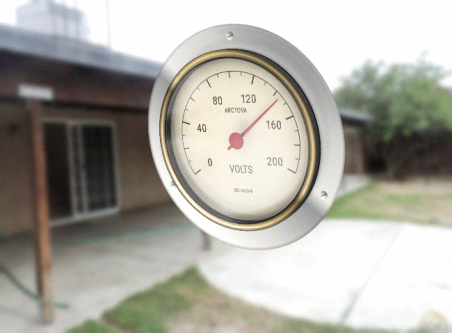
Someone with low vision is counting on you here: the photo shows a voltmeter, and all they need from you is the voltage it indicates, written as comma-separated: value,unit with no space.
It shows 145,V
